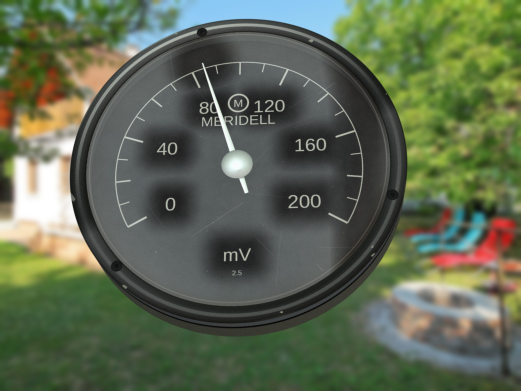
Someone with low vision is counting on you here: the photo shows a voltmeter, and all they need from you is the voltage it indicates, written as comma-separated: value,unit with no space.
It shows 85,mV
